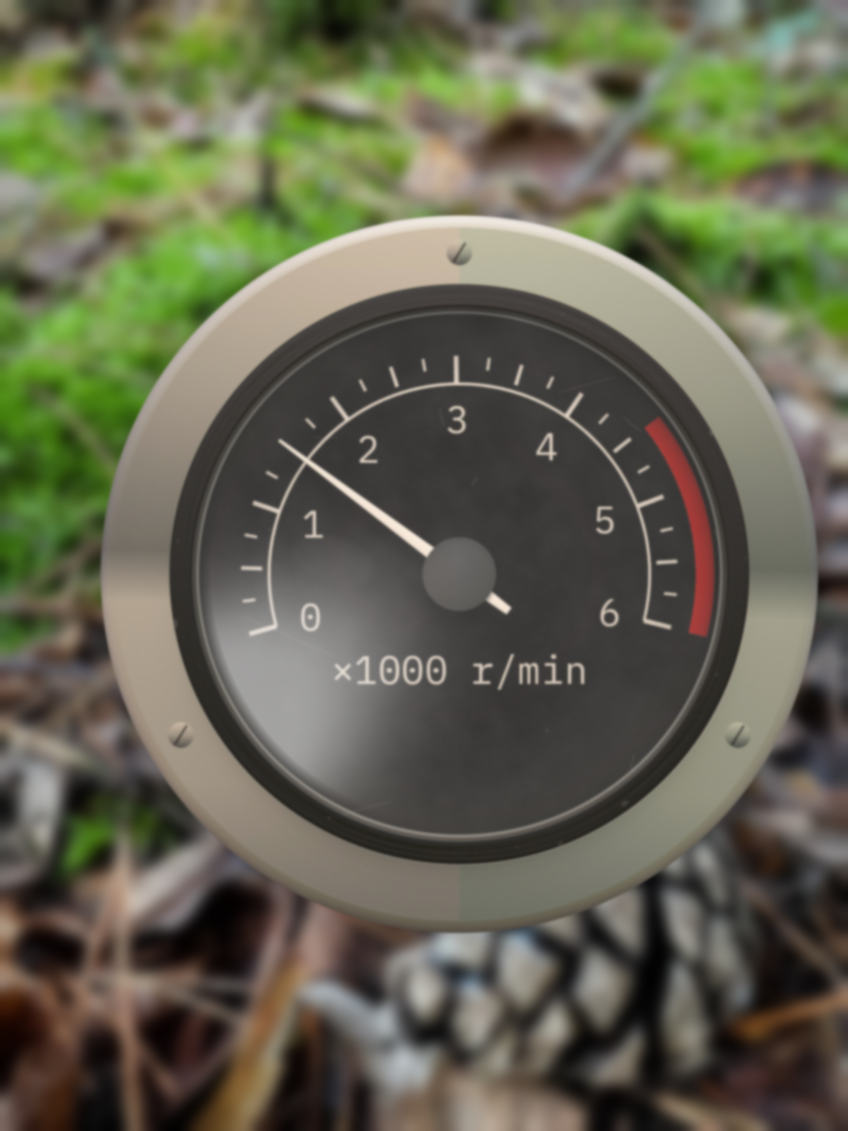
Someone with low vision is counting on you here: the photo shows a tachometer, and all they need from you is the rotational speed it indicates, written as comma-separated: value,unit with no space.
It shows 1500,rpm
